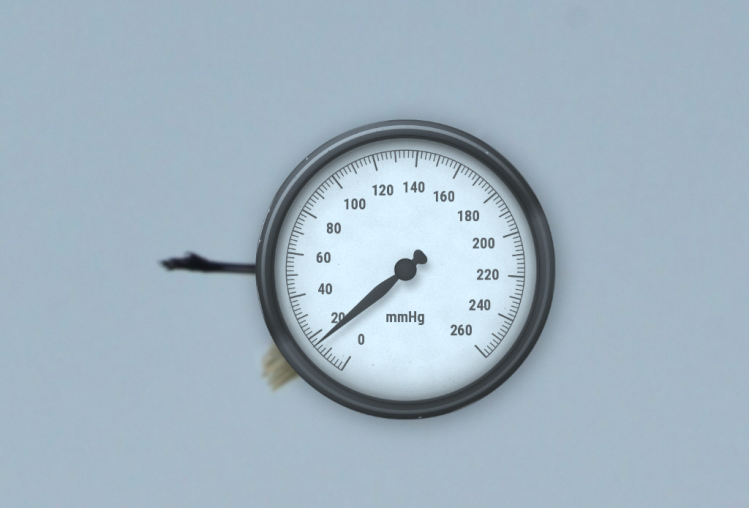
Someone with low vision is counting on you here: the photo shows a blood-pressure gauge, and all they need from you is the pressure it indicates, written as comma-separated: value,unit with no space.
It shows 16,mmHg
